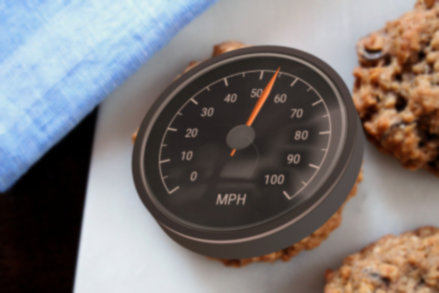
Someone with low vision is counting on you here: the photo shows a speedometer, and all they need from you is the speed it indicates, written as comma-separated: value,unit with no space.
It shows 55,mph
